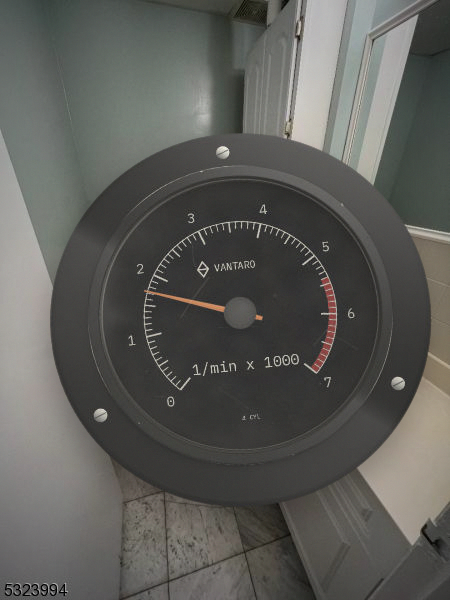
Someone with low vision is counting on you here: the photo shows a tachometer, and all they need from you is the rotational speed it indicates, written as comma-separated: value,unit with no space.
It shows 1700,rpm
